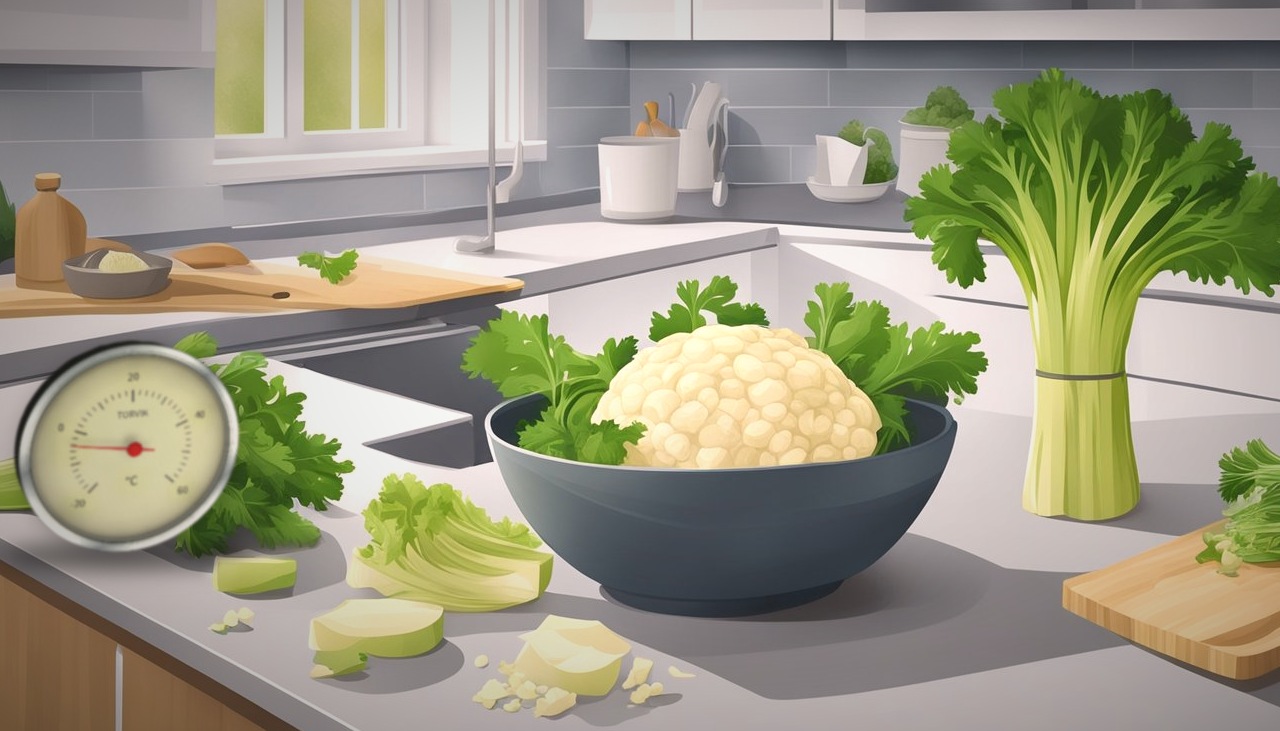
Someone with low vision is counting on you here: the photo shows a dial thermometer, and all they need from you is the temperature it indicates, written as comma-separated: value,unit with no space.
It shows -4,°C
